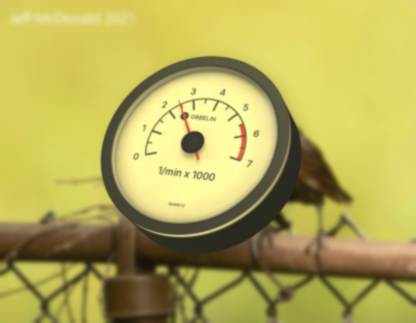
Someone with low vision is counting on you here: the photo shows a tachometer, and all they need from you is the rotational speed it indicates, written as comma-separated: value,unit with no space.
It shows 2500,rpm
